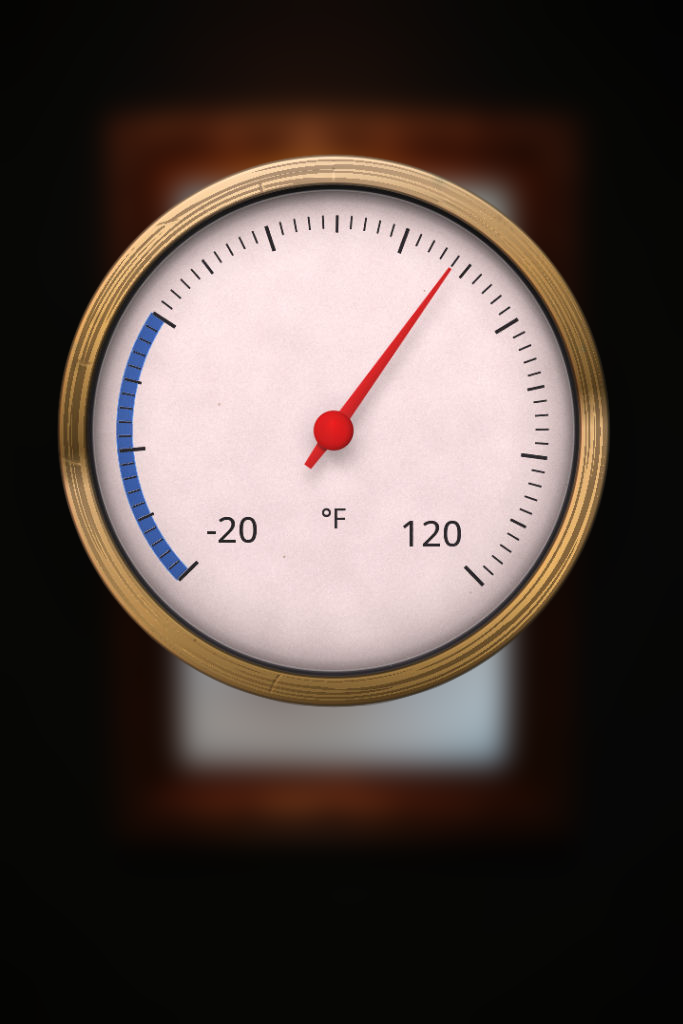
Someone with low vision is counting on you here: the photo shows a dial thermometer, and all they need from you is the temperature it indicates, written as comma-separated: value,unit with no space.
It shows 68,°F
